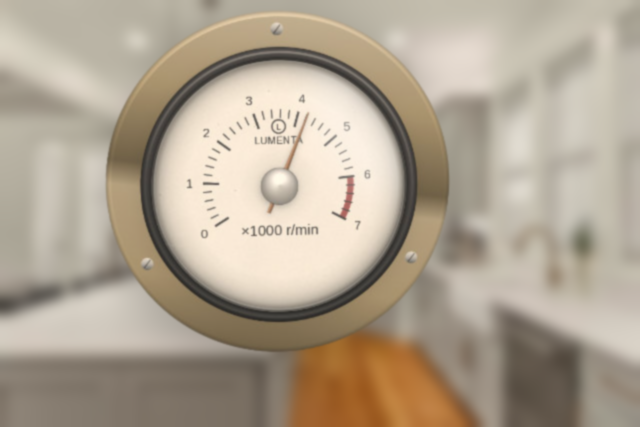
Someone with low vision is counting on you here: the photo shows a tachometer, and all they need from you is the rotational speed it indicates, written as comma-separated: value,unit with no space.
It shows 4200,rpm
